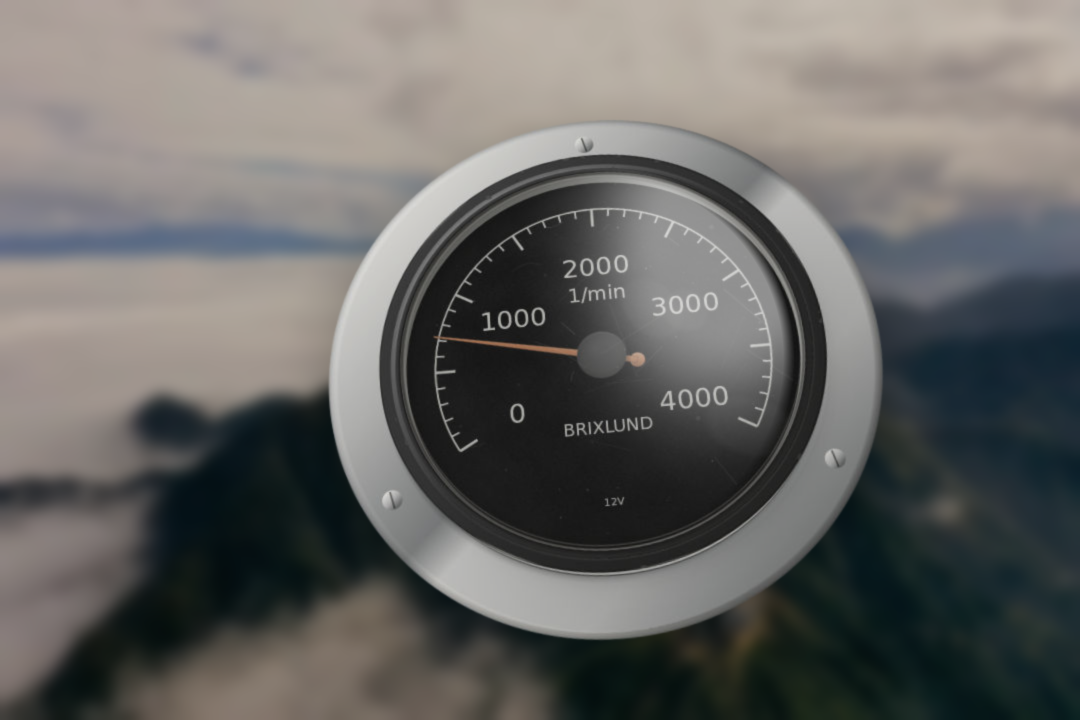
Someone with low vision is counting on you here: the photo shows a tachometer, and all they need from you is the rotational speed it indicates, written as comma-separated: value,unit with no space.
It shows 700,rpm
